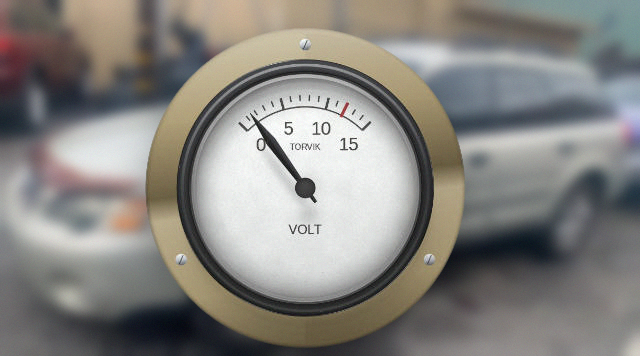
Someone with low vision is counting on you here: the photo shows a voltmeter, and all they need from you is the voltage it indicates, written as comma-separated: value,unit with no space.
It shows 1.5,V
